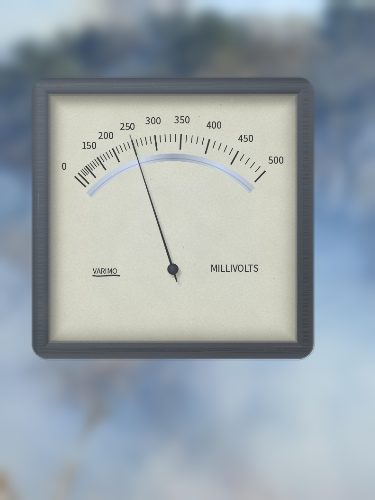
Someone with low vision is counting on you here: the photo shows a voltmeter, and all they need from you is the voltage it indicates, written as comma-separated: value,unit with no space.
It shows 250,mV
